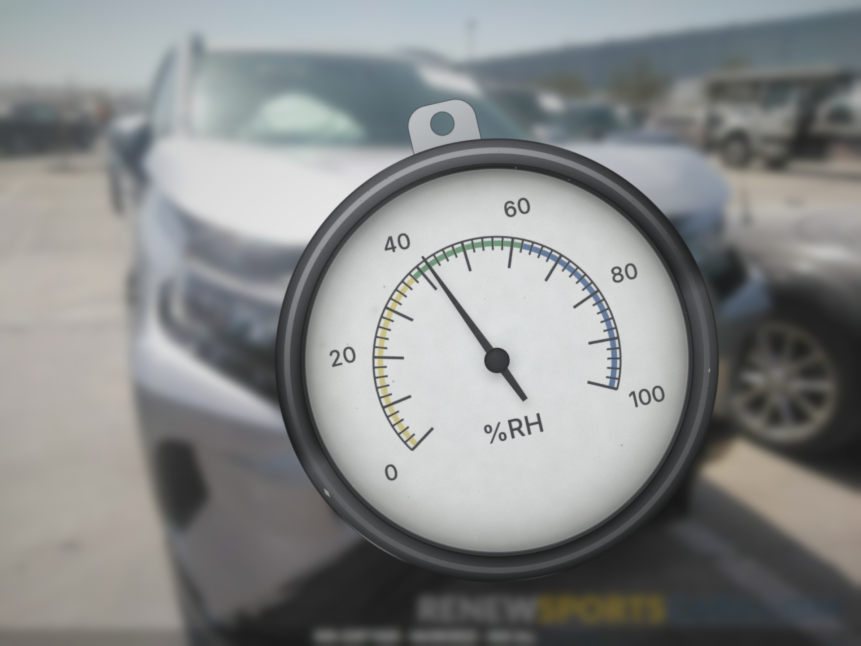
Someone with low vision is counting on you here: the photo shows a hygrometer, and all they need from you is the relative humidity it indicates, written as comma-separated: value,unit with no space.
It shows 42,%
